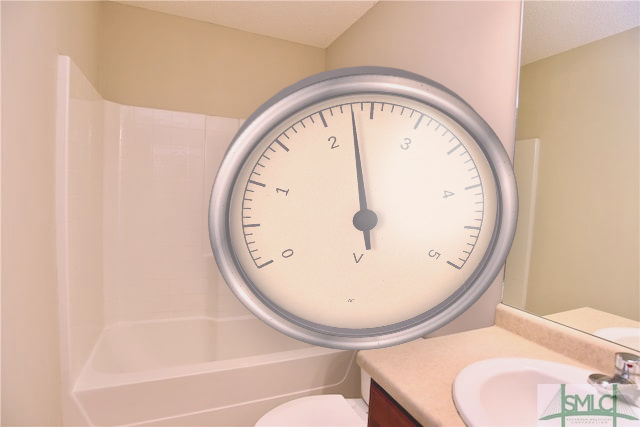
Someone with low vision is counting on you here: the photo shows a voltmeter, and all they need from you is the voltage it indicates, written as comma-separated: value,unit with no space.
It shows 2.3,V
